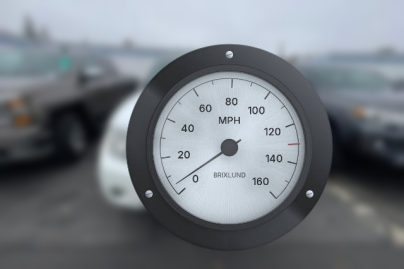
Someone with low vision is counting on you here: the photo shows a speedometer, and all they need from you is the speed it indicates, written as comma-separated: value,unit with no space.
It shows 5,mph
